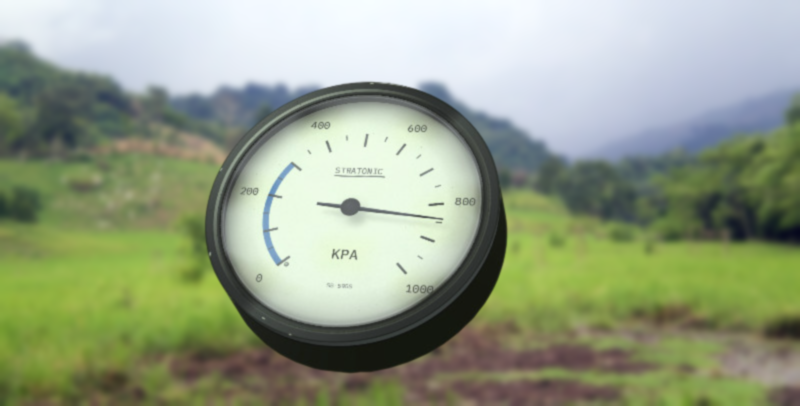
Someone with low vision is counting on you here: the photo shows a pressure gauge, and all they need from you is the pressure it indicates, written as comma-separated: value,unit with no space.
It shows 850,kPa
